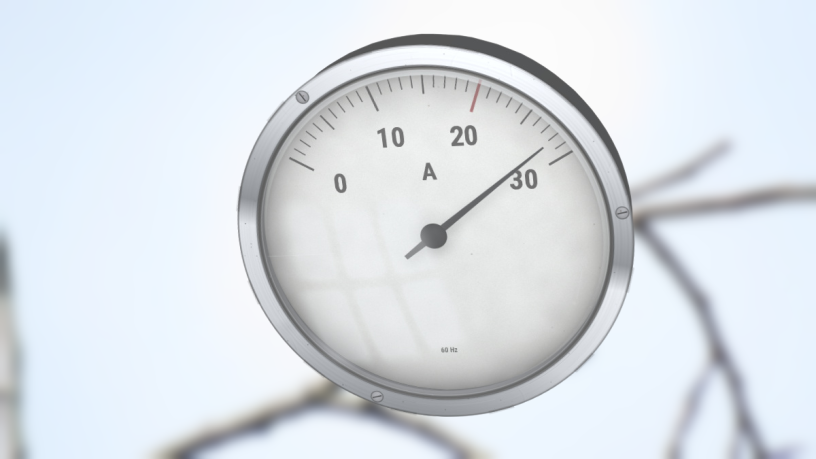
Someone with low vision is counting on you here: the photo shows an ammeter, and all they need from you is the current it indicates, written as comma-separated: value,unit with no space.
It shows 28,A
